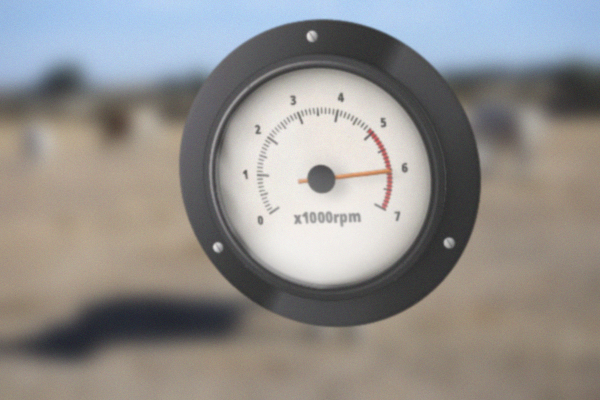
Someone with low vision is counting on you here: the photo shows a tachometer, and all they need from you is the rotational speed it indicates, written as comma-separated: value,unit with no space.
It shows 6000,rpm
